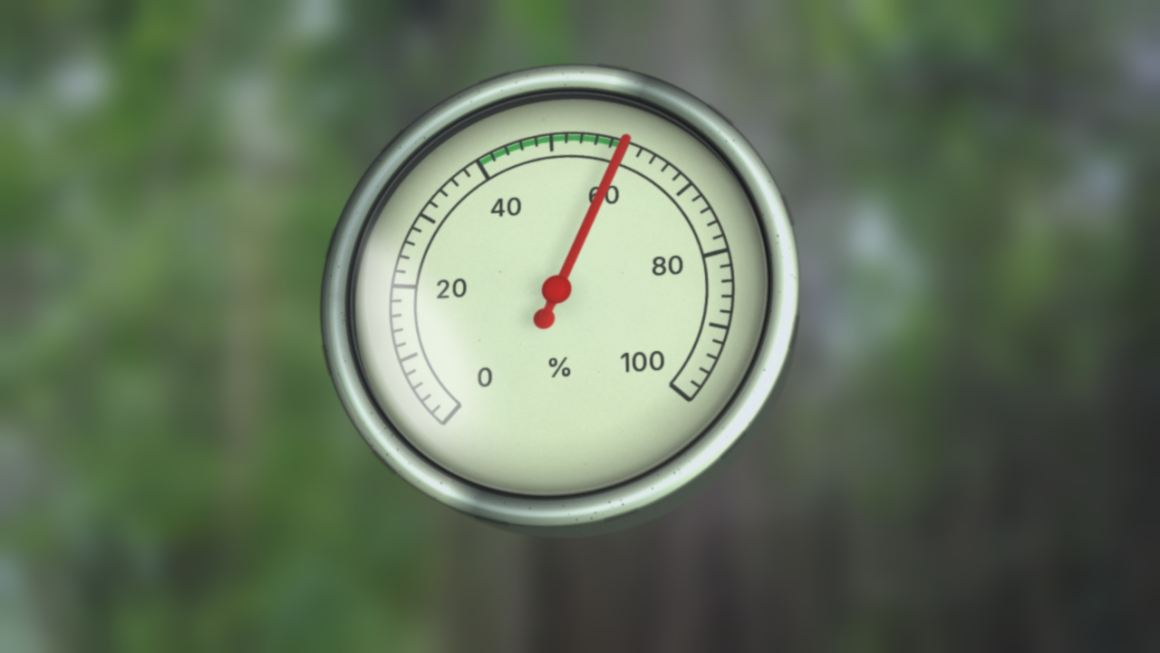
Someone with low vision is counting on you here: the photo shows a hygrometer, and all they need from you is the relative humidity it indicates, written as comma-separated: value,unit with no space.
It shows 60,%
